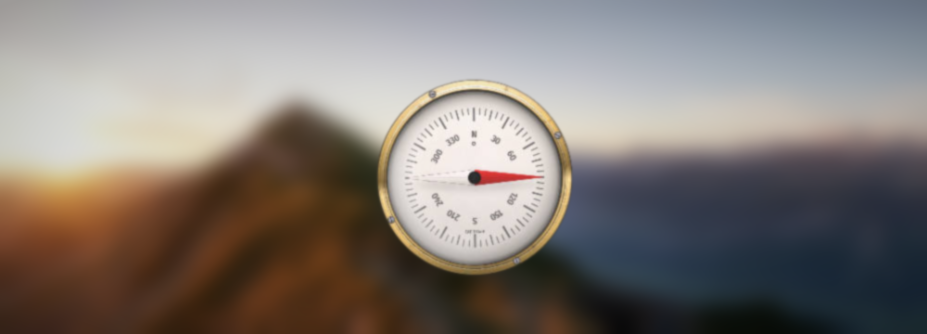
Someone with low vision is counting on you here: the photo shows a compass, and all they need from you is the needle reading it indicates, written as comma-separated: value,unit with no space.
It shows 90,°
